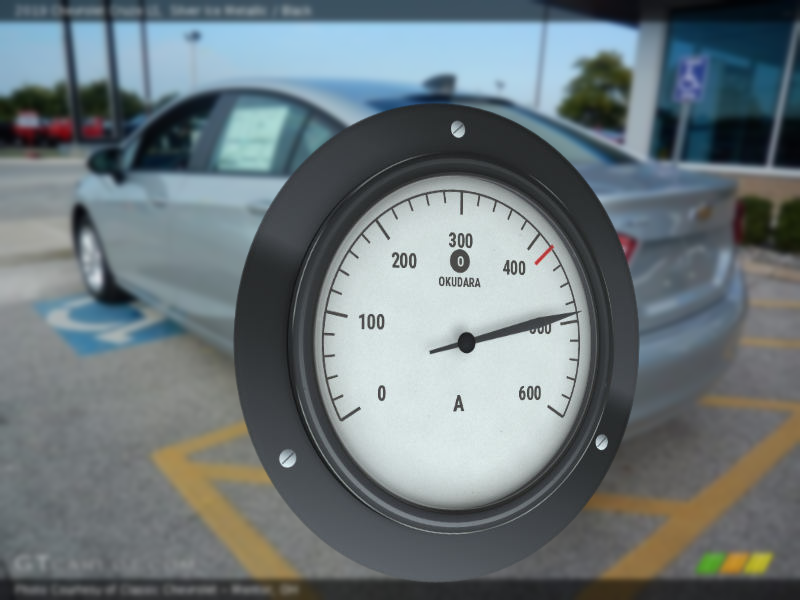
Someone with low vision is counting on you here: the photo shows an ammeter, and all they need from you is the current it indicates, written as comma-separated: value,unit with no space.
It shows 490,A
